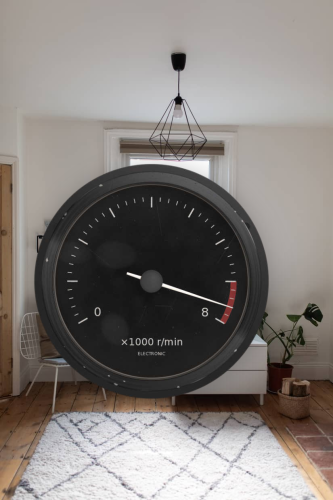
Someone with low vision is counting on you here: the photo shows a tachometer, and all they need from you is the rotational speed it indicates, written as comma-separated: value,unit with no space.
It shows 7600,rpm
